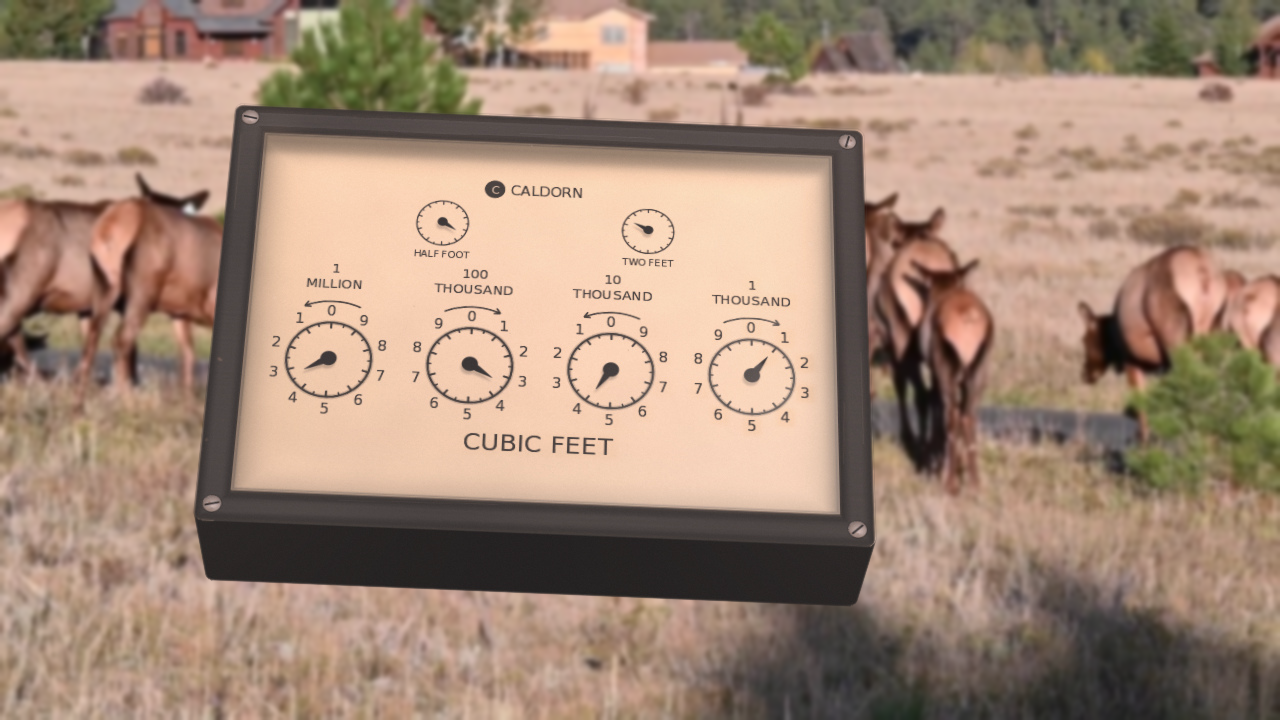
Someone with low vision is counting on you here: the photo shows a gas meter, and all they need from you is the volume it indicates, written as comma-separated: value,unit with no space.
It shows 334100,ft³
